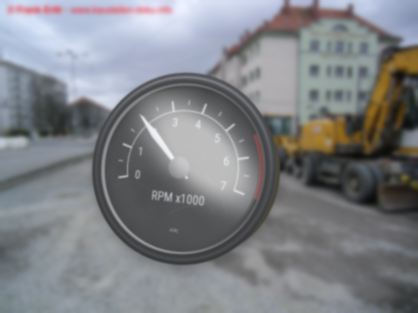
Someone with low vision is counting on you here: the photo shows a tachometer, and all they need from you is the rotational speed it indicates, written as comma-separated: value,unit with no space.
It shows 2000,rpm
